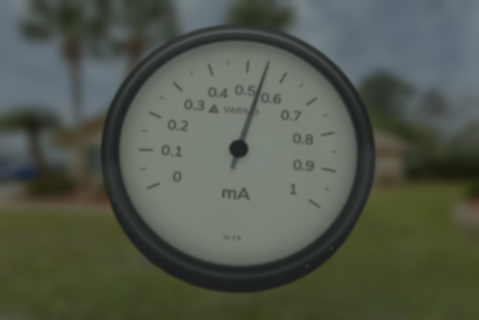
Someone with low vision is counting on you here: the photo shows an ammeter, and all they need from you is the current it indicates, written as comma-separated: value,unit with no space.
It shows 0.55,mA
